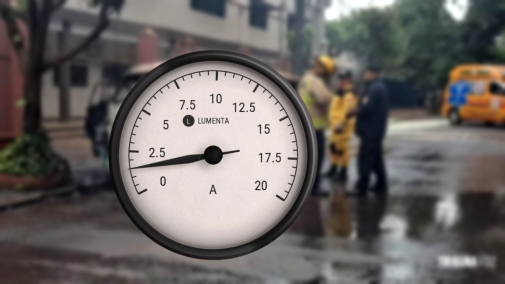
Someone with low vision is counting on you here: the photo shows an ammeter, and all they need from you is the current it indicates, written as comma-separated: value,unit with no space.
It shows 1.5,A
